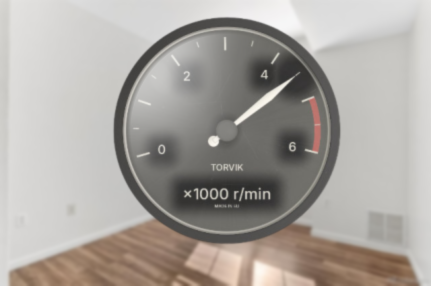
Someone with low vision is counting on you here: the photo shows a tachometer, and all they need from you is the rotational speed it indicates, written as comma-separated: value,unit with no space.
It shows 4500,rpm
